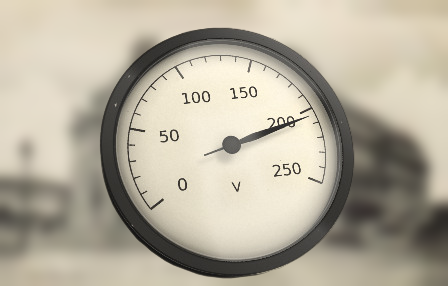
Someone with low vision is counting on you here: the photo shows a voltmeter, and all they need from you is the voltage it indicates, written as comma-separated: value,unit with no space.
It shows 205,V
